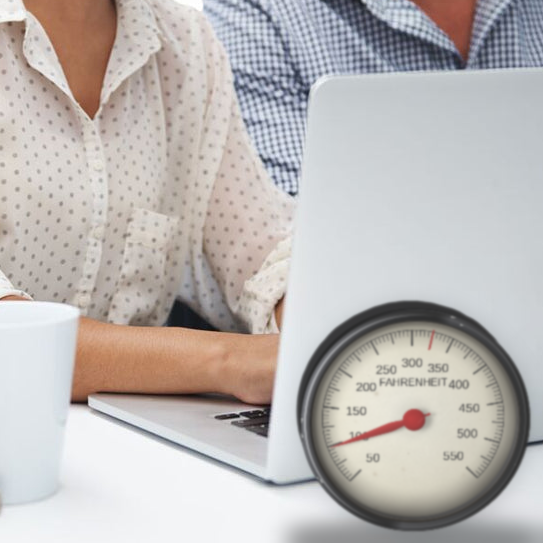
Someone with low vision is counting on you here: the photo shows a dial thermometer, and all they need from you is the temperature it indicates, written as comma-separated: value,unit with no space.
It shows 100,°F
